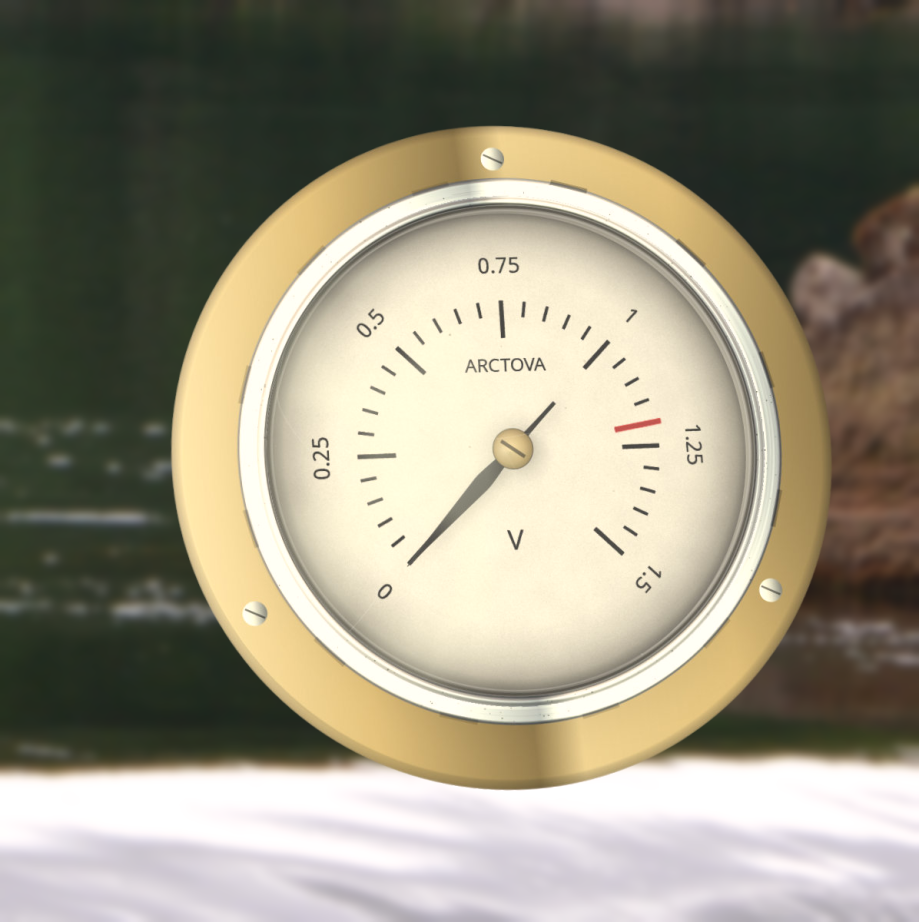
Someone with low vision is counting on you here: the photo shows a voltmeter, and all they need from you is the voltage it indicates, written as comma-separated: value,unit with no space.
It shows 0,V
